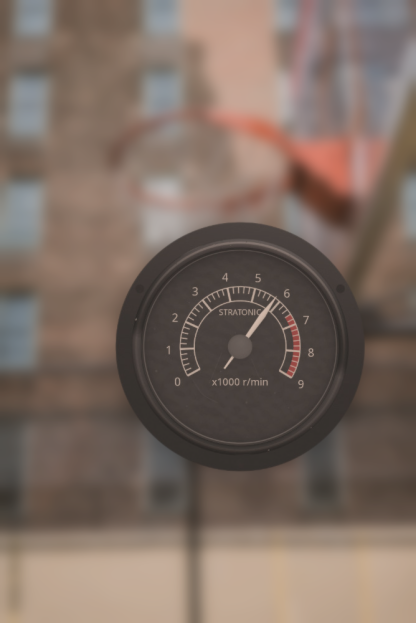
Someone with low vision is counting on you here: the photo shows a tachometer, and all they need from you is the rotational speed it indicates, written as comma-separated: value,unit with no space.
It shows 5800,rpm
